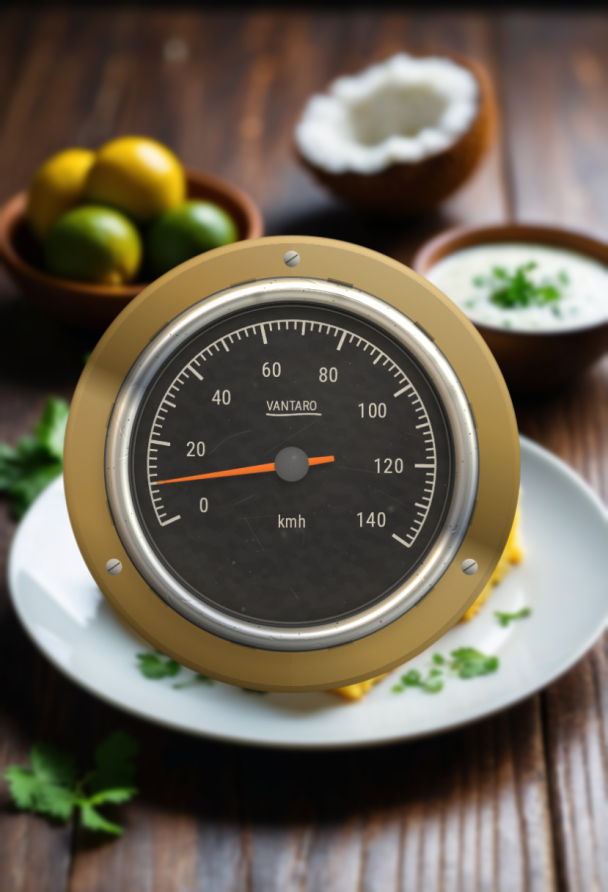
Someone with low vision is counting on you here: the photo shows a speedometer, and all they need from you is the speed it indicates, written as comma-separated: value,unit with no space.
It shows 10,km/h
